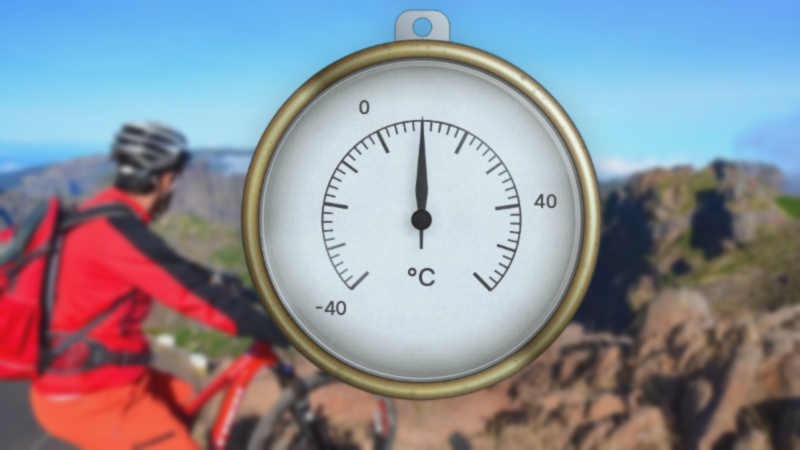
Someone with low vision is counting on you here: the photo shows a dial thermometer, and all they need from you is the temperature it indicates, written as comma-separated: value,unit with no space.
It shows 10,°C
